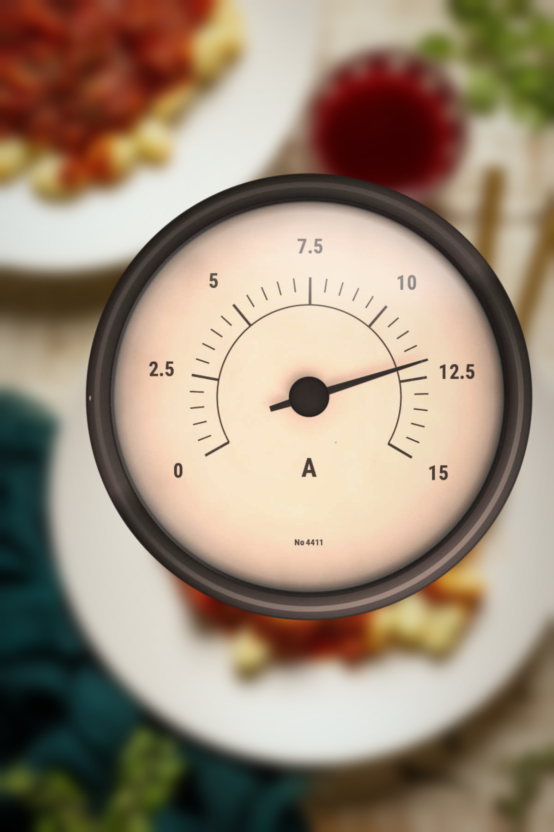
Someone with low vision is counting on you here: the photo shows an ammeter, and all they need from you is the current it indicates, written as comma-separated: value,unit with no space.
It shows 12,A
